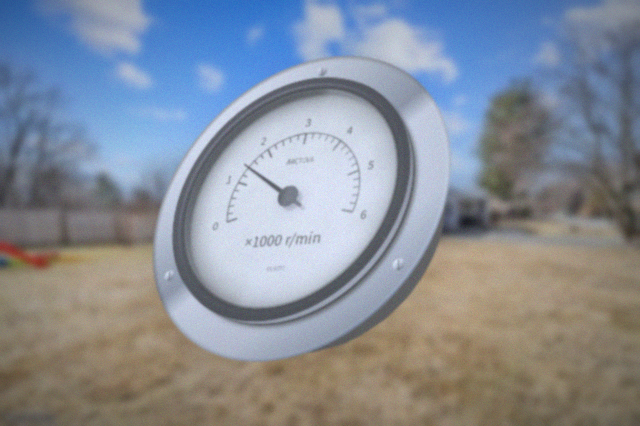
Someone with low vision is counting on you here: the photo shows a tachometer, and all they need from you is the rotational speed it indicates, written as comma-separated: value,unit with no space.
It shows 1400,rpm
